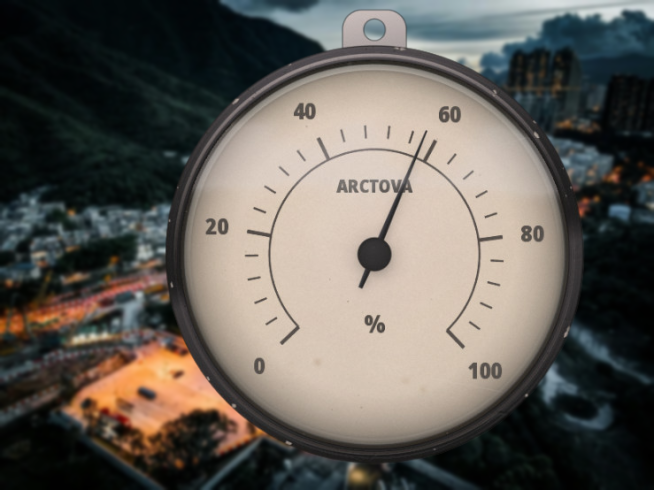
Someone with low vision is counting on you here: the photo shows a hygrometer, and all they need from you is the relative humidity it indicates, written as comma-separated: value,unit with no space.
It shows 58,%
